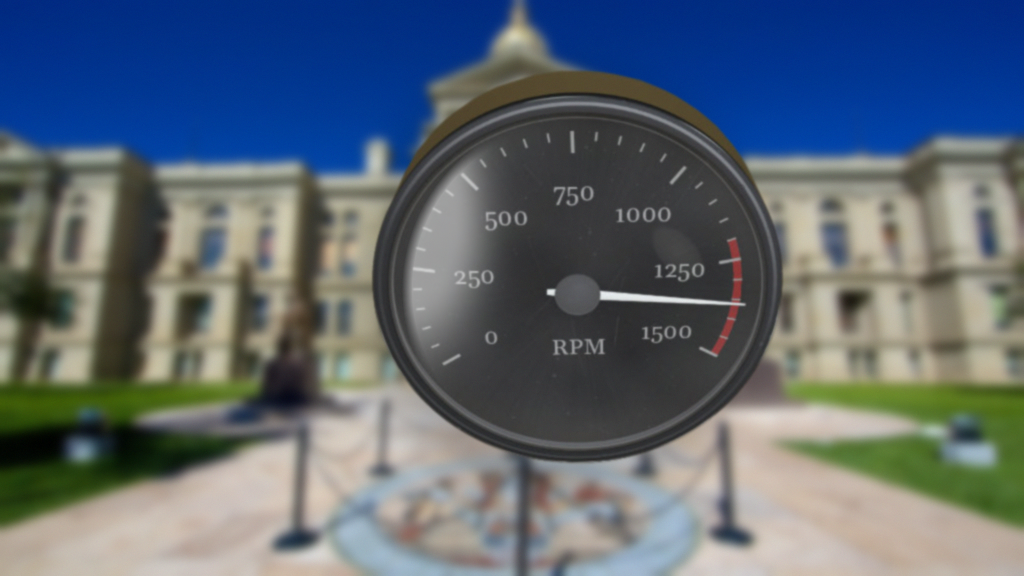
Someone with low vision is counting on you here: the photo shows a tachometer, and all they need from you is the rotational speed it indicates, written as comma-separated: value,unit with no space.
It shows 1350,rpm
